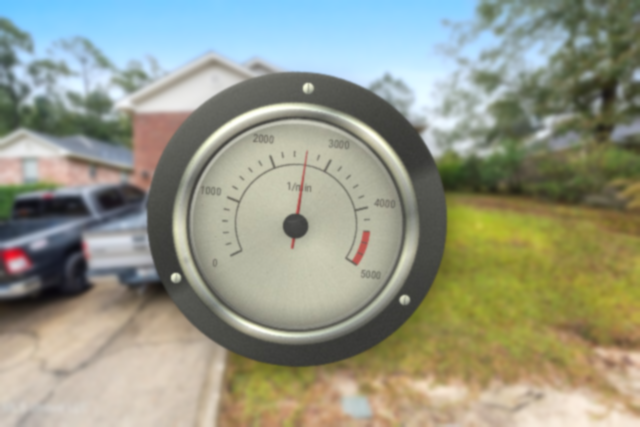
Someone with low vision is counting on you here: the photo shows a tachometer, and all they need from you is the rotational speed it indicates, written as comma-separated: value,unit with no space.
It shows 2600,rpm
